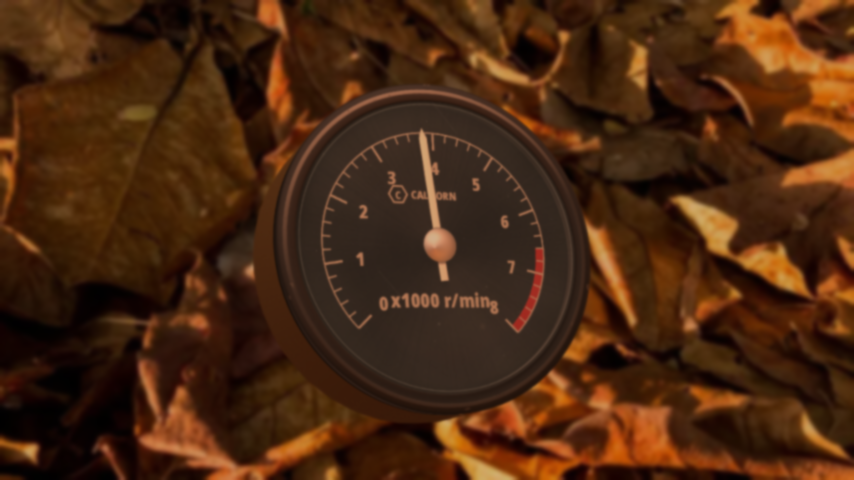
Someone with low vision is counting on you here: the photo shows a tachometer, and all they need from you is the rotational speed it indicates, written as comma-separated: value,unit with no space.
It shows 3800,rpm
